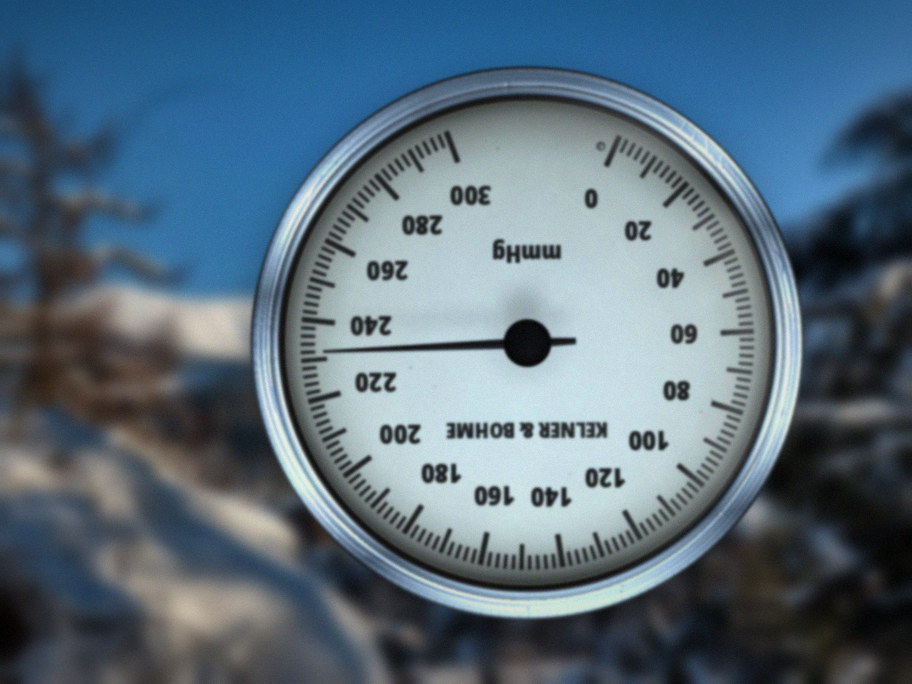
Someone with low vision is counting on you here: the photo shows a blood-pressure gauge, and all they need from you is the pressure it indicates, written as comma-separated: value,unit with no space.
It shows 232,mmHg
